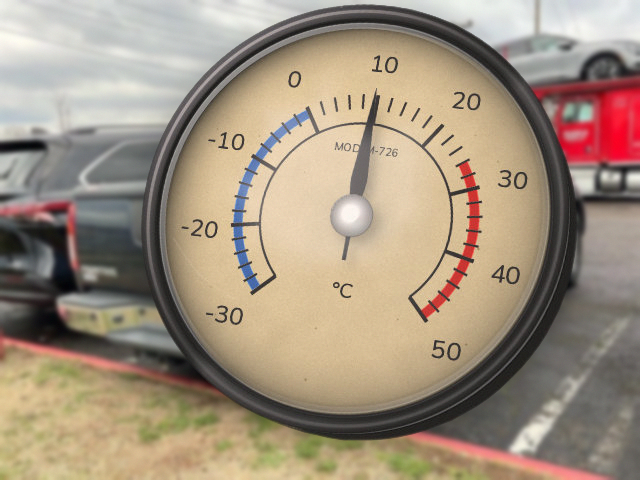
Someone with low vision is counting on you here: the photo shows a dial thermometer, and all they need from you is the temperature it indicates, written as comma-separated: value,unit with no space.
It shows 10,°C
